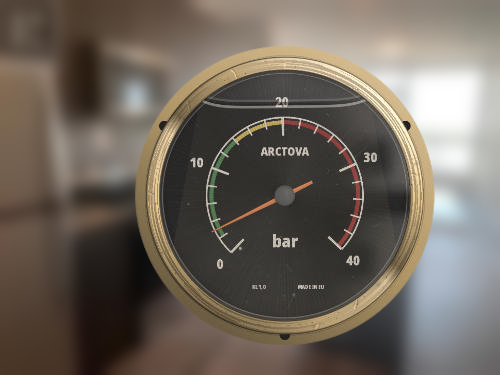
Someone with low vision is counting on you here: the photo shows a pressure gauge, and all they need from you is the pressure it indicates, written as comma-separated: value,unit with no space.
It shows 3,bar
